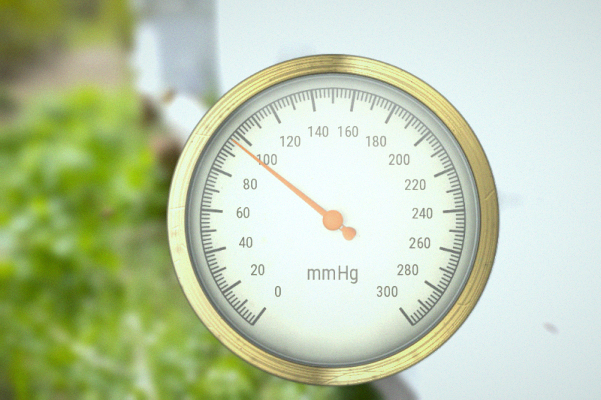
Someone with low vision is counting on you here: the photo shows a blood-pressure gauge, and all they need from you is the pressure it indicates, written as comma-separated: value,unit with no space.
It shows 96,mmHg
